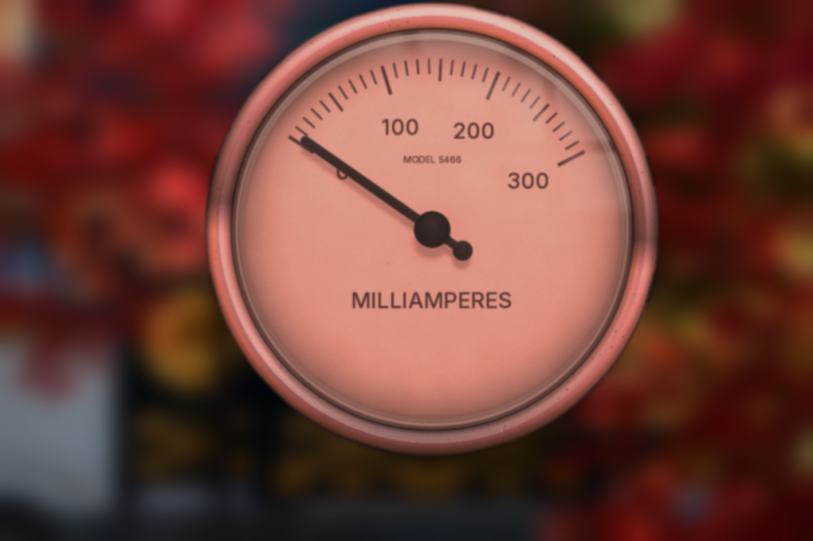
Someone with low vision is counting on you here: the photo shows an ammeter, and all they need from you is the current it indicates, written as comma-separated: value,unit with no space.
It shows 5,mA
